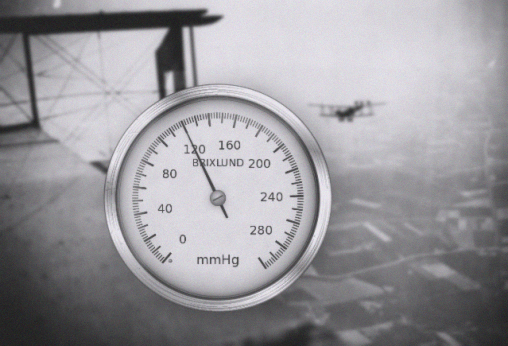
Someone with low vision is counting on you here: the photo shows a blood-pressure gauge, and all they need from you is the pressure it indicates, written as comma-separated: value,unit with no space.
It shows 120,mmHg
